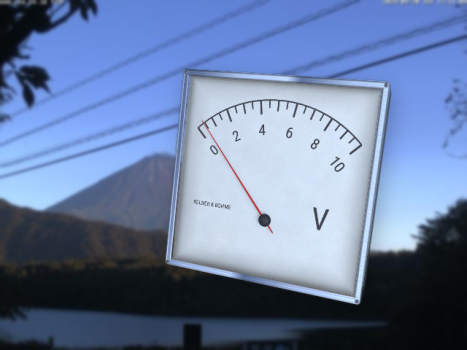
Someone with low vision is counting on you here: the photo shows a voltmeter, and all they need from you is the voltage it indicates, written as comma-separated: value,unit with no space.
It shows 0.5,V
